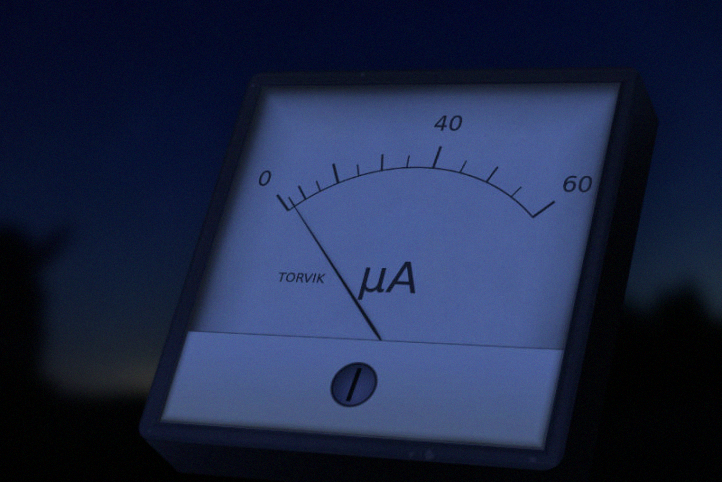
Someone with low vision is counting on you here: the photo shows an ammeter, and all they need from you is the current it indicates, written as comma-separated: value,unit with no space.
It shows 5,µA
